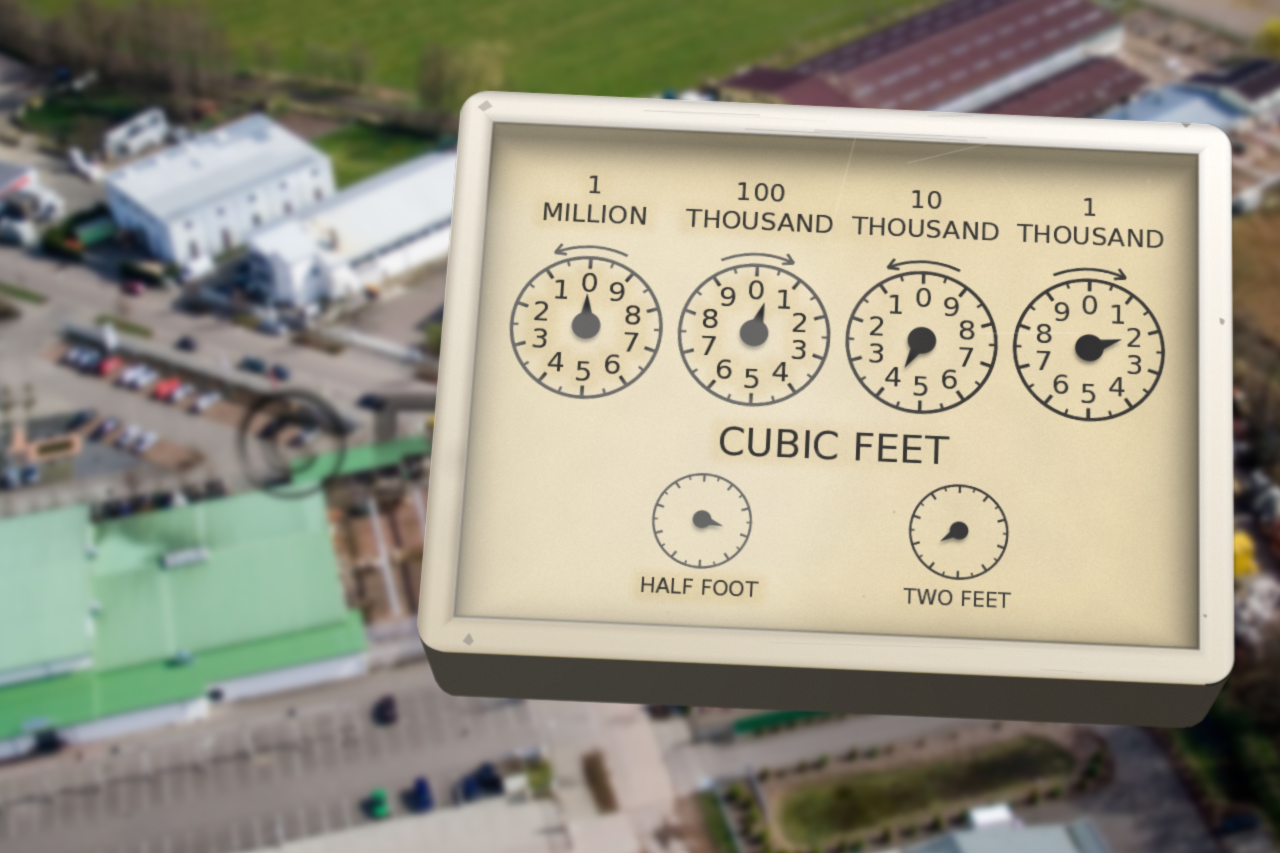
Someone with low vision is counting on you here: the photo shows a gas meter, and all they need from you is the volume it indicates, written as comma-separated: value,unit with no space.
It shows 4200,ft³
